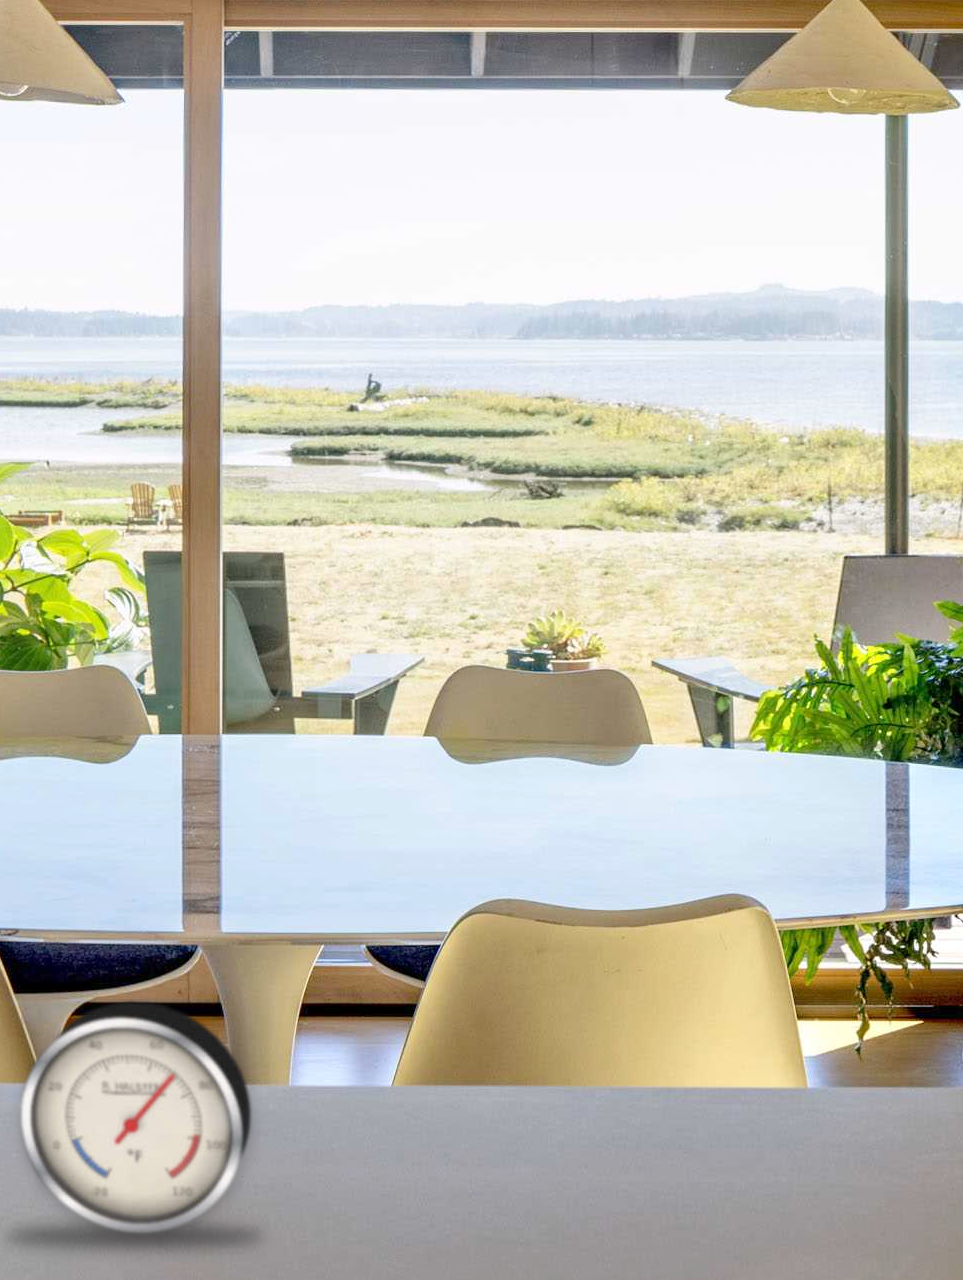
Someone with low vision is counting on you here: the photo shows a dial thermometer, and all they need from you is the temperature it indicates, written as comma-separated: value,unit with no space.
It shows 70,°F
